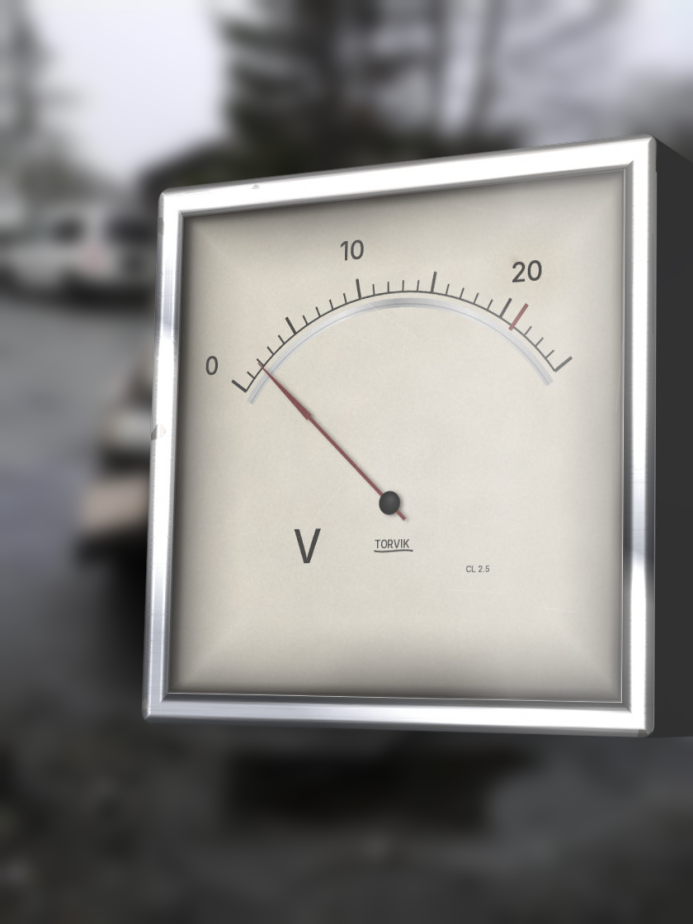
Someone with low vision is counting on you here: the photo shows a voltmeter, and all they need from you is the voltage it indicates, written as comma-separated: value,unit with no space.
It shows 2,V
